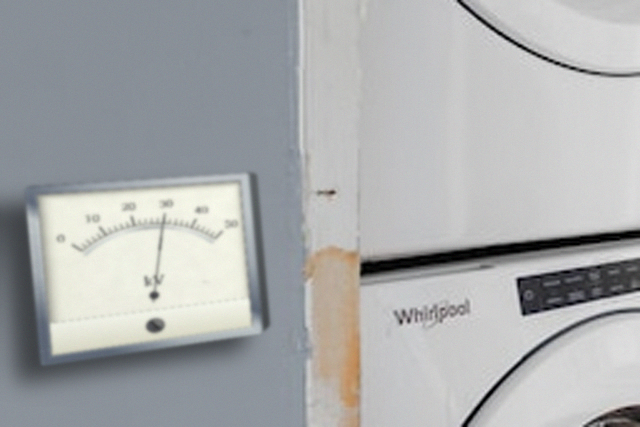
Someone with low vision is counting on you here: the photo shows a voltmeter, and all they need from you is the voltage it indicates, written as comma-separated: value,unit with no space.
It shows 30,kV
